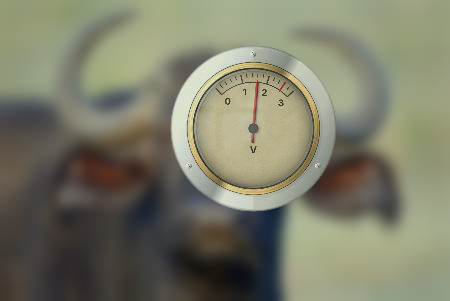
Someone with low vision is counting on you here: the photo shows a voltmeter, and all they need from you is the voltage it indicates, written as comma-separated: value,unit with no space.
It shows 1.6,V
